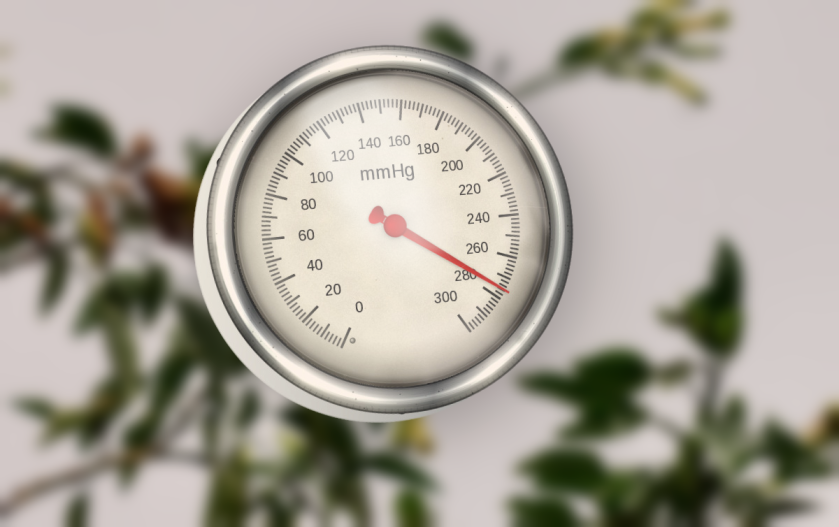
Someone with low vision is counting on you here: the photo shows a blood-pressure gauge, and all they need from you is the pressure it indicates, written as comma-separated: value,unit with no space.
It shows 276,mmHg
